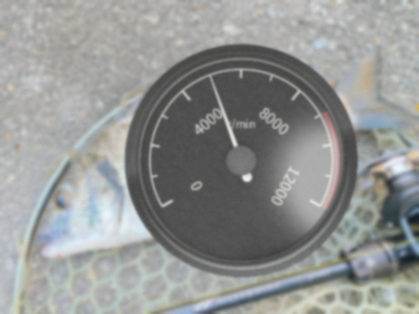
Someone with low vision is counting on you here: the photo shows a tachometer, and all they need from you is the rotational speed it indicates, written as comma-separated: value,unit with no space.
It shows 5000,rpm
